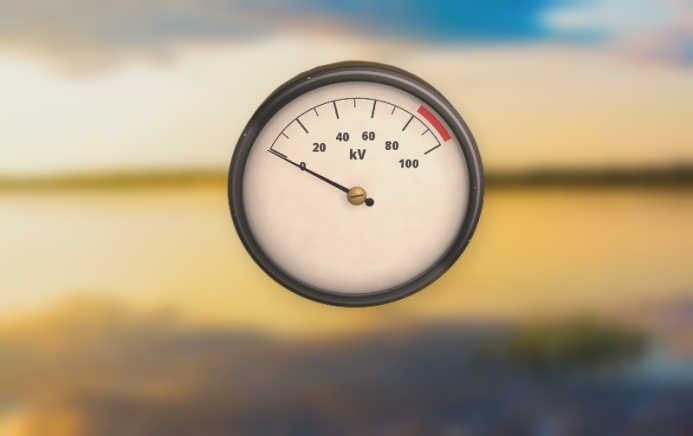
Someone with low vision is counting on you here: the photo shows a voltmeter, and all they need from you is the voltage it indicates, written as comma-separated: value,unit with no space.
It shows 0,kV
